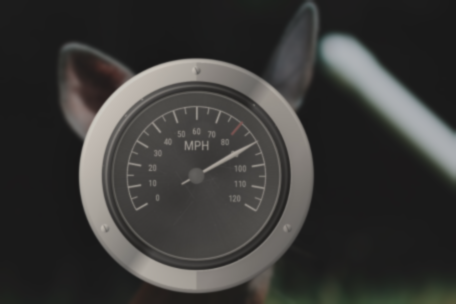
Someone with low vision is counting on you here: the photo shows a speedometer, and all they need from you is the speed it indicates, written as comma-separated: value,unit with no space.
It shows 90,mph
